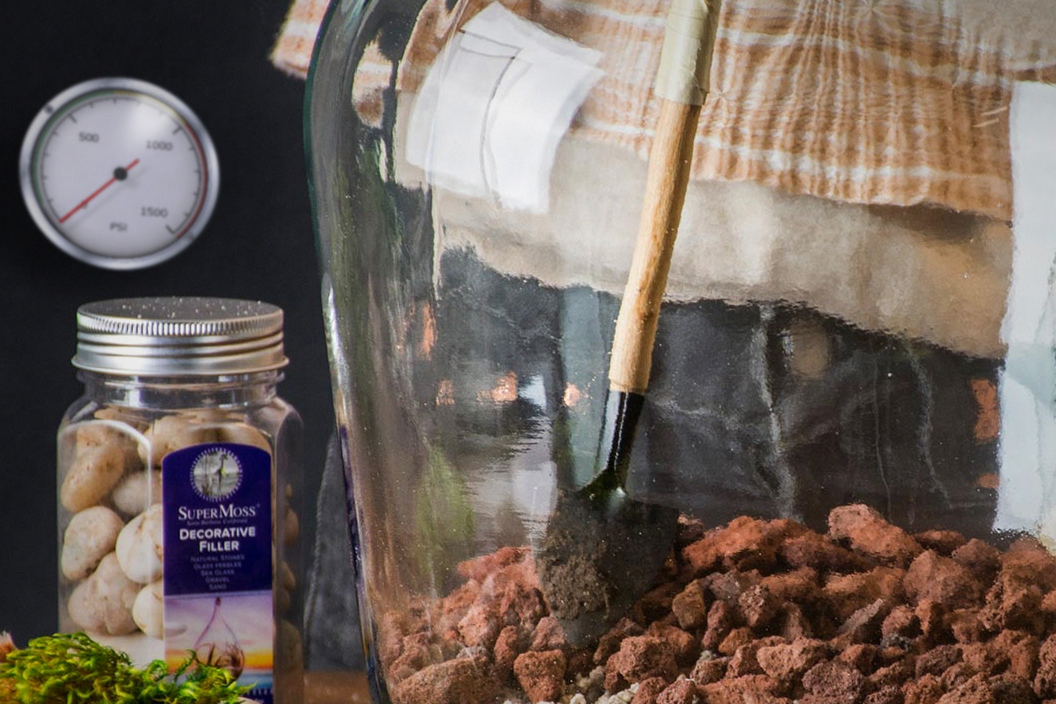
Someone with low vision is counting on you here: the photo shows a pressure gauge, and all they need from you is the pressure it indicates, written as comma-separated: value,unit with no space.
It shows 0,psi
